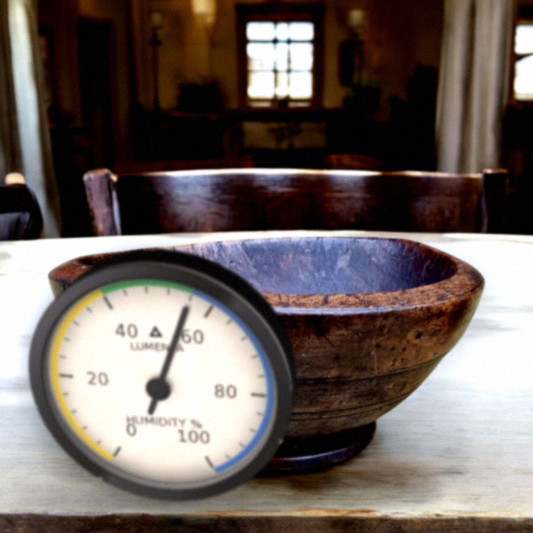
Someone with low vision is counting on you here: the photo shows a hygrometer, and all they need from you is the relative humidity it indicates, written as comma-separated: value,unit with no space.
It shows 56,%
